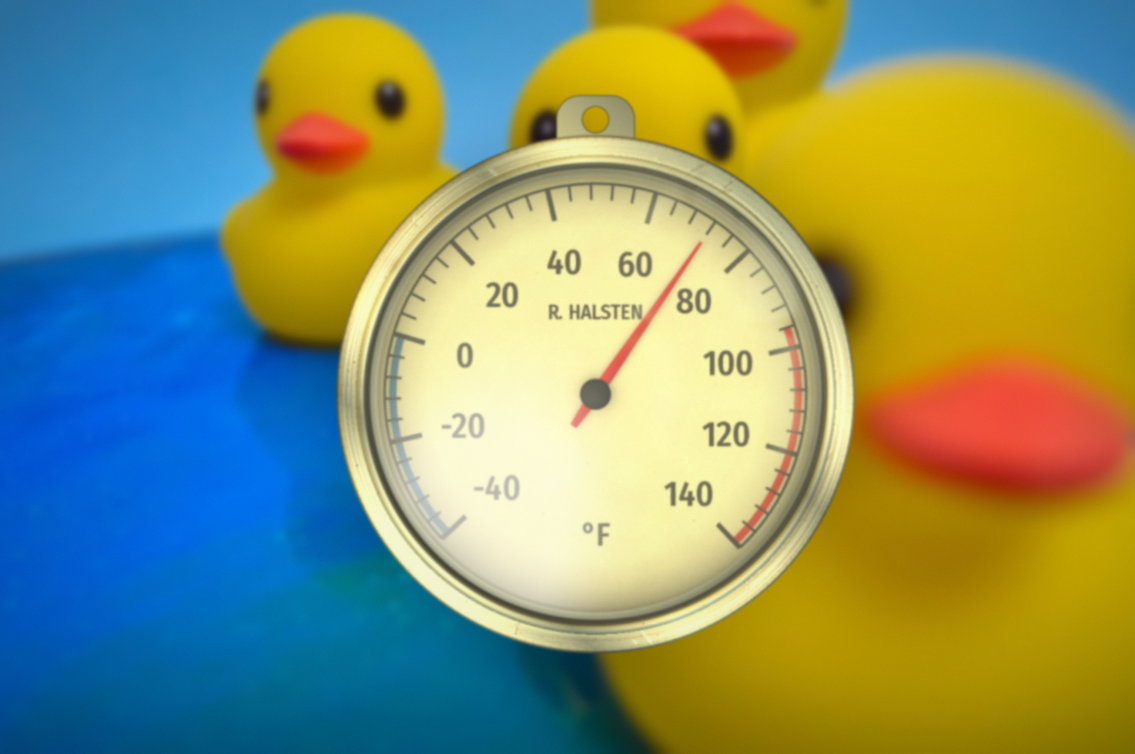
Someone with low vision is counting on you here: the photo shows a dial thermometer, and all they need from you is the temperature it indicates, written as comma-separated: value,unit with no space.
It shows 72,°F
